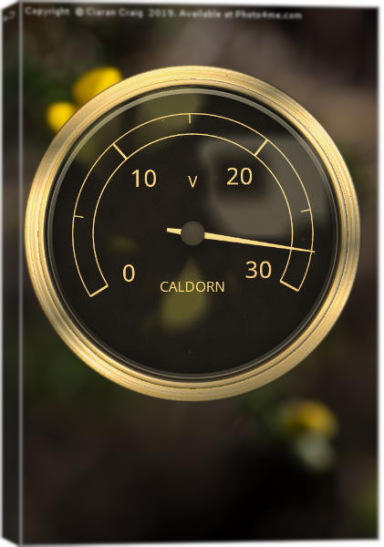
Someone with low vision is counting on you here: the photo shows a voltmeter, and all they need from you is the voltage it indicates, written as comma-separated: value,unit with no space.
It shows 27.5,V
